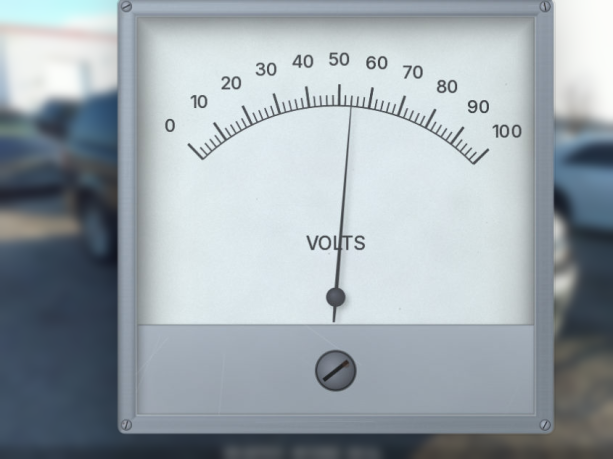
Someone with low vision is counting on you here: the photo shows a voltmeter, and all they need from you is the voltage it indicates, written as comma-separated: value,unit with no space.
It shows 54,V
